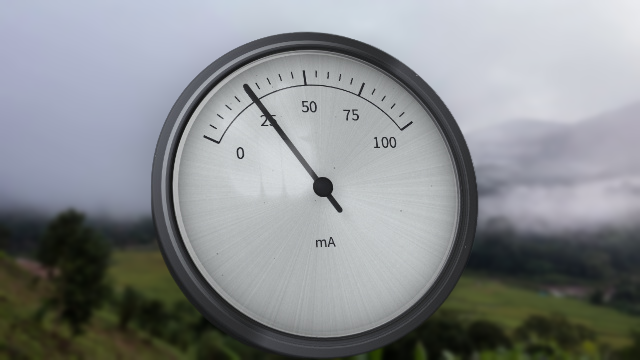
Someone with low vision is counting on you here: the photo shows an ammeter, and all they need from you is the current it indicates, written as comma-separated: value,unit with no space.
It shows 25,mA
